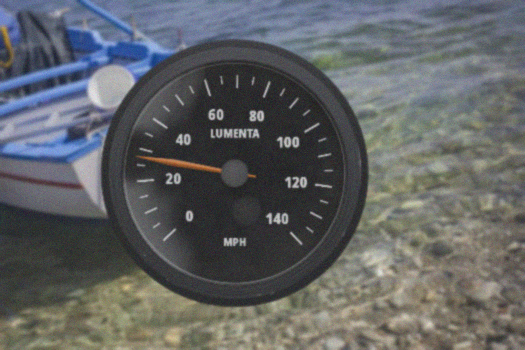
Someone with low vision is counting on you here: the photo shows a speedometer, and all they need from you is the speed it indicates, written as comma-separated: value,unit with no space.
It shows 27.5,mph
